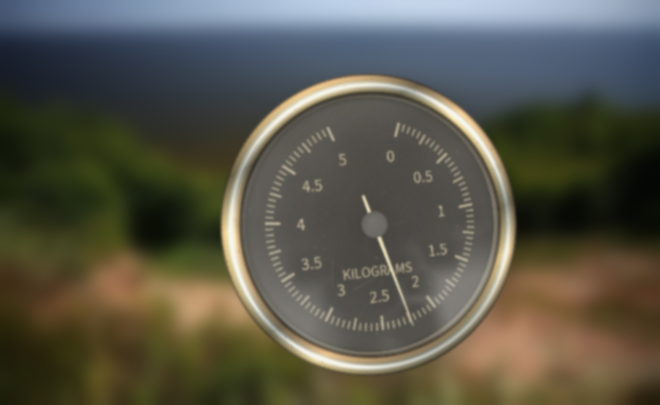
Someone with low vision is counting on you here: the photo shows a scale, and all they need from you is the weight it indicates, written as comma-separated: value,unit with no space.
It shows 2.25,kg
